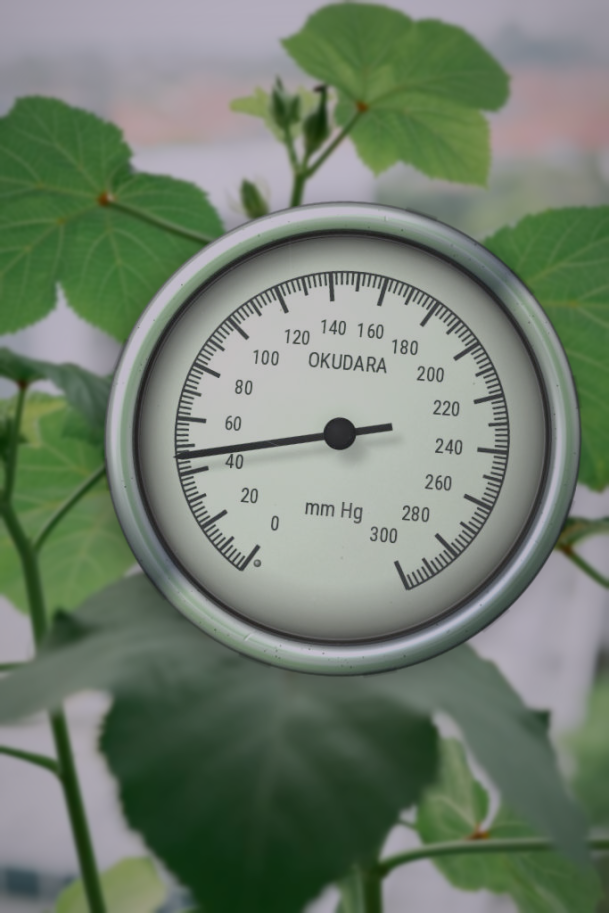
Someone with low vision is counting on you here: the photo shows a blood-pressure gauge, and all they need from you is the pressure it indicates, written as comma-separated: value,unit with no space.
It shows 46,mmHg
